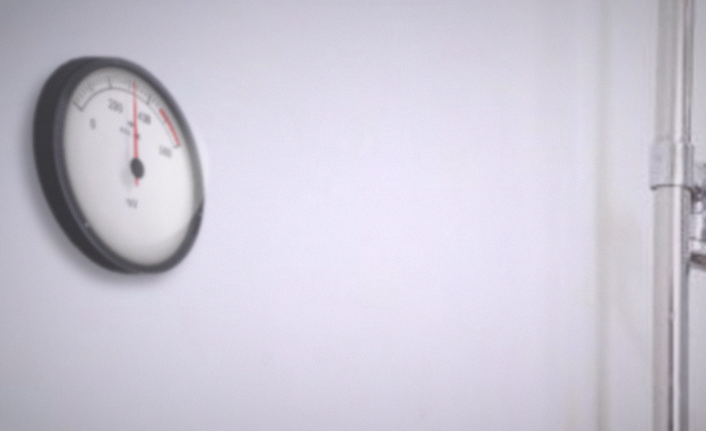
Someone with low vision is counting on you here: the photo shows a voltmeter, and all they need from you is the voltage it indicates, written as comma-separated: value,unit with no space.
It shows 300,mV
